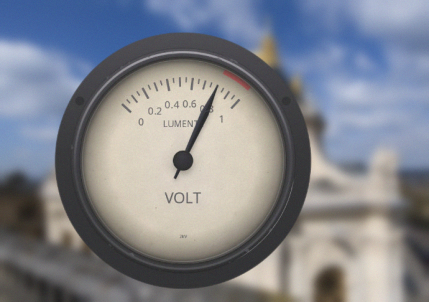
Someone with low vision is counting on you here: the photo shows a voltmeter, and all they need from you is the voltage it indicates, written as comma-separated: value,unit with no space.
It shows 0.8,V
